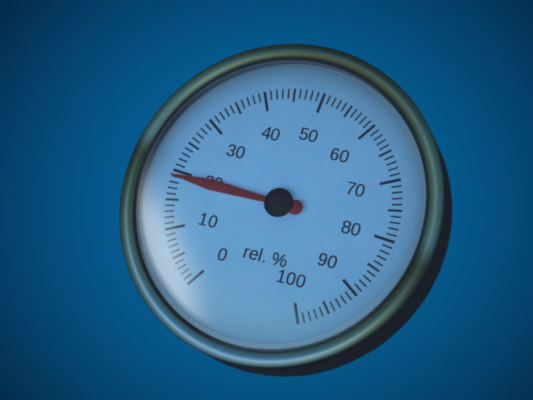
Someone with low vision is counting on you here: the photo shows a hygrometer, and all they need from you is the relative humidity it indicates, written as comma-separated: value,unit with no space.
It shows 19,%
